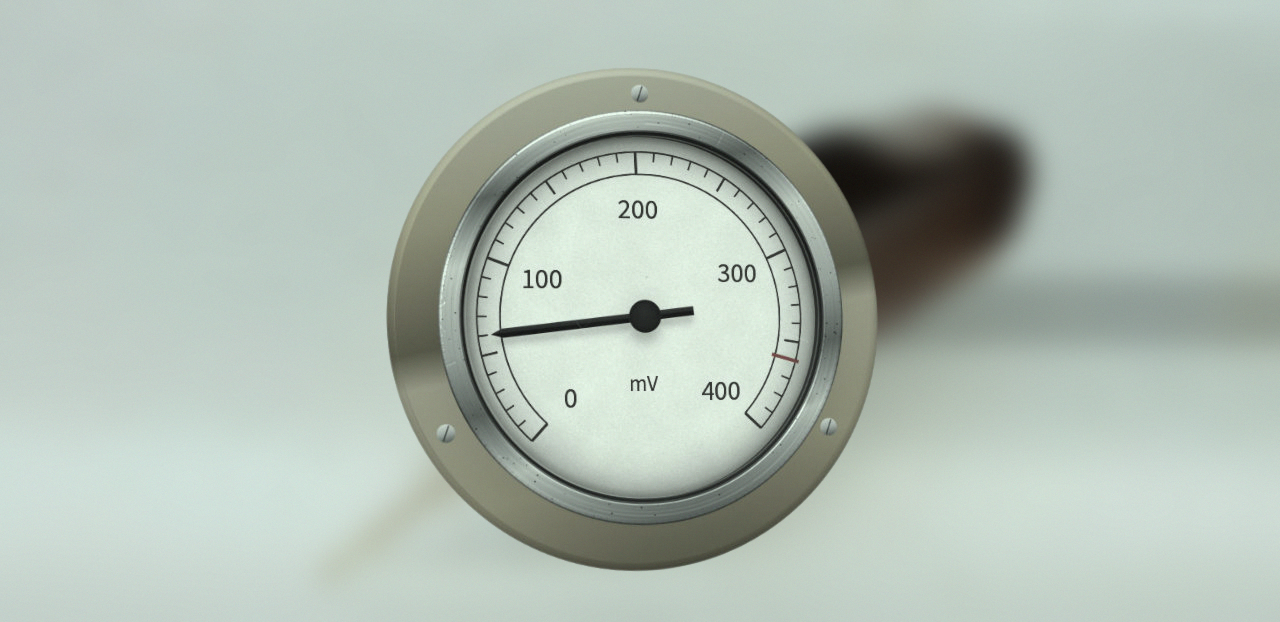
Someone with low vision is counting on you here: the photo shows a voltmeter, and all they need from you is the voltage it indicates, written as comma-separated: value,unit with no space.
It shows 60,mV
